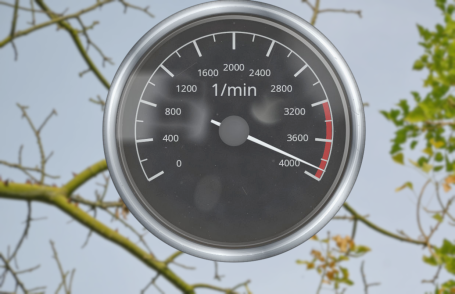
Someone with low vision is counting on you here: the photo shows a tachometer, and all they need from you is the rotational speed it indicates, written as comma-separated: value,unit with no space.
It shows 3900,rpm
